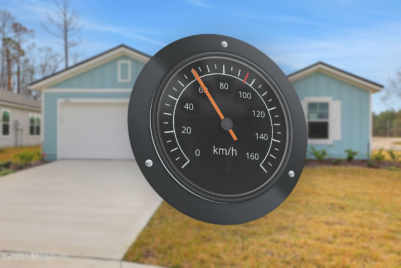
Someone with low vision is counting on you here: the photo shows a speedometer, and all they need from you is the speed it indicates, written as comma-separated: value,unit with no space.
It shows 60,km/h
